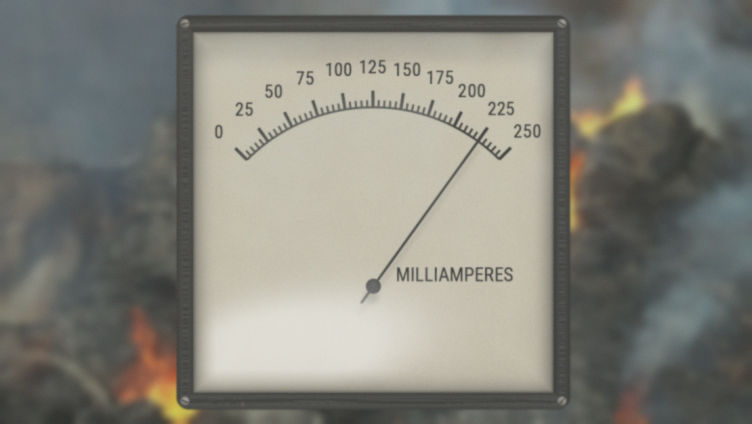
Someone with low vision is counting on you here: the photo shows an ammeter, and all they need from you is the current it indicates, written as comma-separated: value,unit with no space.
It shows 225,mA
